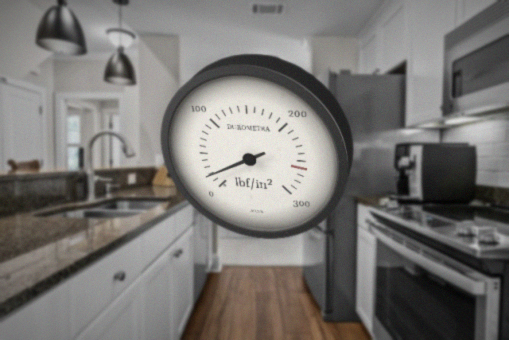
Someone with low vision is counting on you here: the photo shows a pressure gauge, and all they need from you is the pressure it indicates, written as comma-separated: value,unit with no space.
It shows 20,psi
